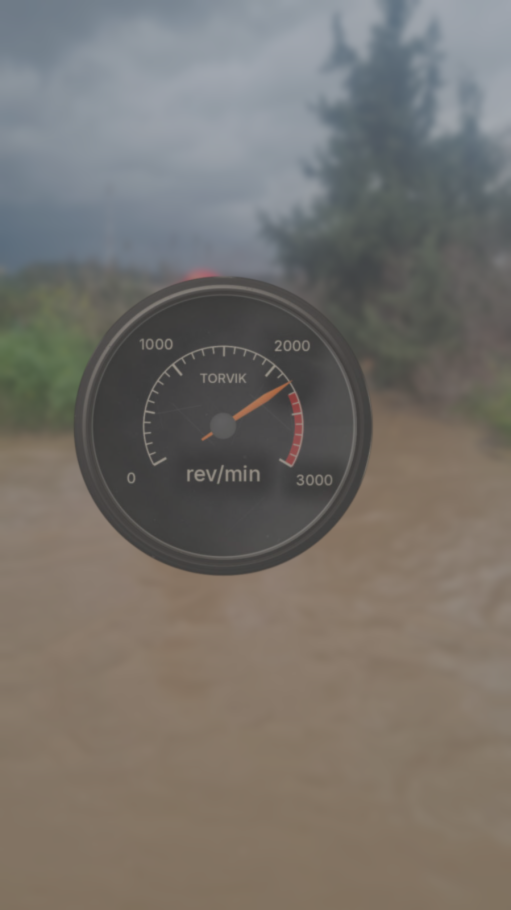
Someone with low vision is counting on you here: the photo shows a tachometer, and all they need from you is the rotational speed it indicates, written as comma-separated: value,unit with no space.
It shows 2200,rpm
